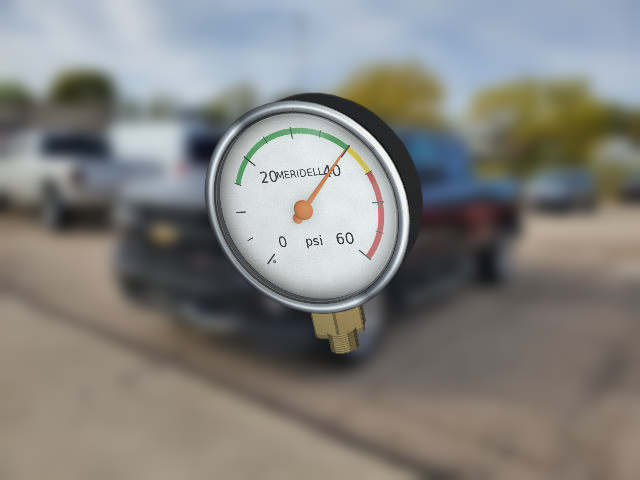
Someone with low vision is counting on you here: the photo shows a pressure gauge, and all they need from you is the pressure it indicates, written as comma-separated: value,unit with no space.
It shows 40,psi
